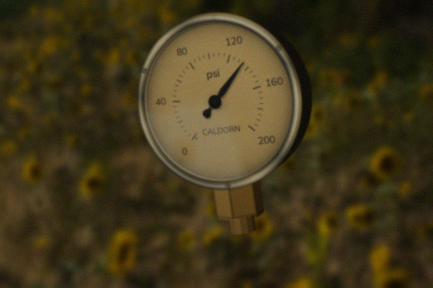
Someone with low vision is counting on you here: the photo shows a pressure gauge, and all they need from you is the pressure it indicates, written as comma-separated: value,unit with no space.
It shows 135,psi
